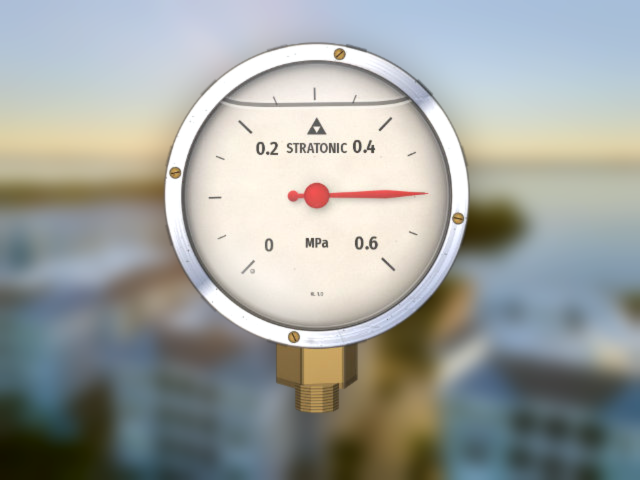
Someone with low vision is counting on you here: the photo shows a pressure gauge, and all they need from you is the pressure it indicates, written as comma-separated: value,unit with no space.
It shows 0.5,MPa
